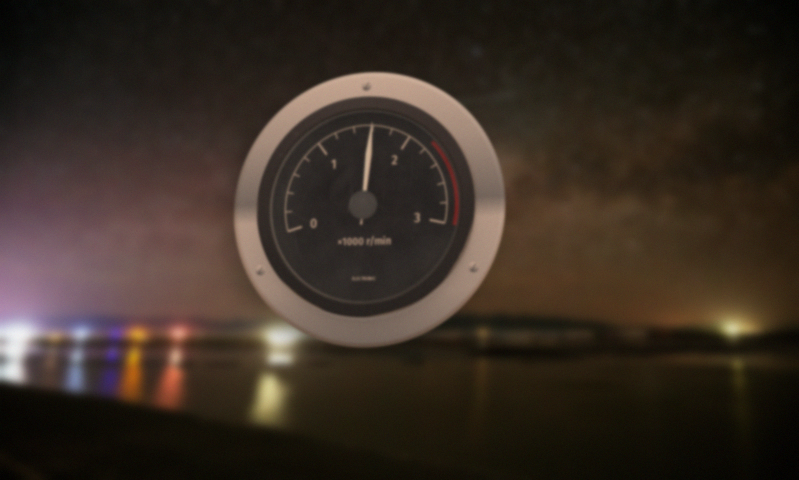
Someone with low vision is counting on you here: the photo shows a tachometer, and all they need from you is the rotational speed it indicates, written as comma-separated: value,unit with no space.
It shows 1600,rpm
